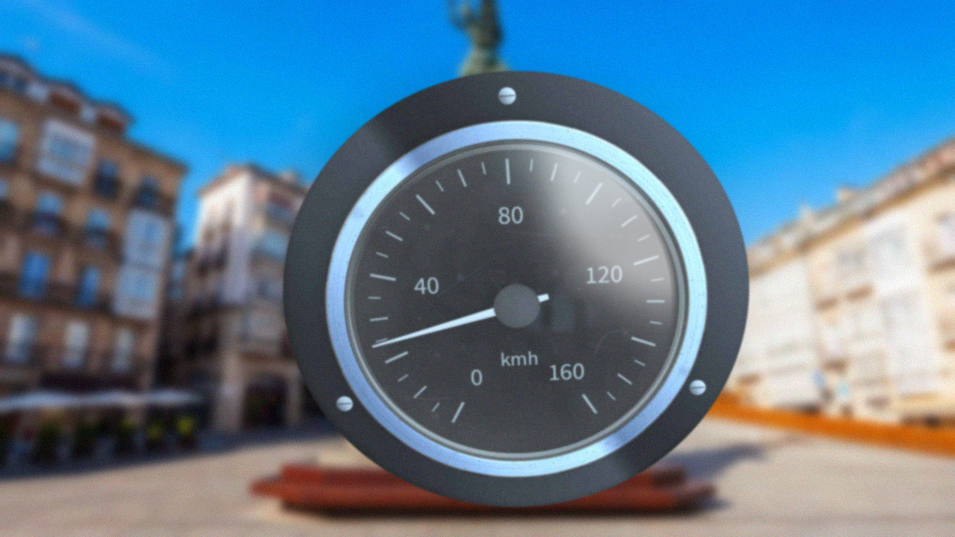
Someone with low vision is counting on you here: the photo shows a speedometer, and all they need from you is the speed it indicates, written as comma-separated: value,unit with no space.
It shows 25,km/h
